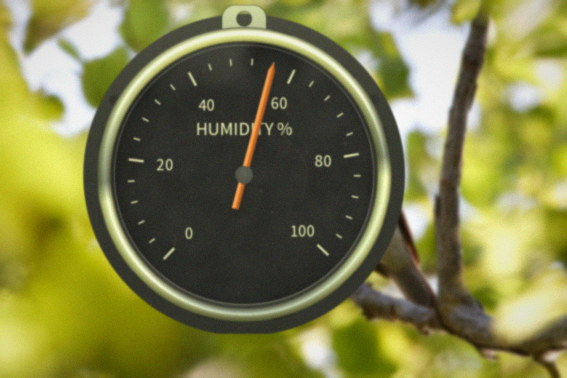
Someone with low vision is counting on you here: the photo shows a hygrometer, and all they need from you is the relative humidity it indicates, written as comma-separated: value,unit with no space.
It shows 56,%
